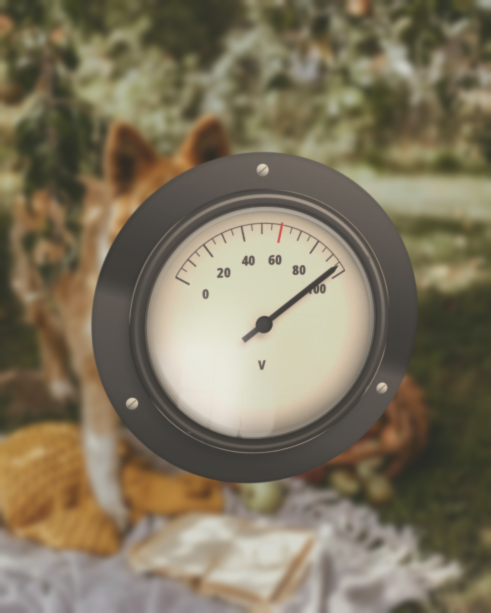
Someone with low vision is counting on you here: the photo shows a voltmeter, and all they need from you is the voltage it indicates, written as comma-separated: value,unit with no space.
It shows 95,V
